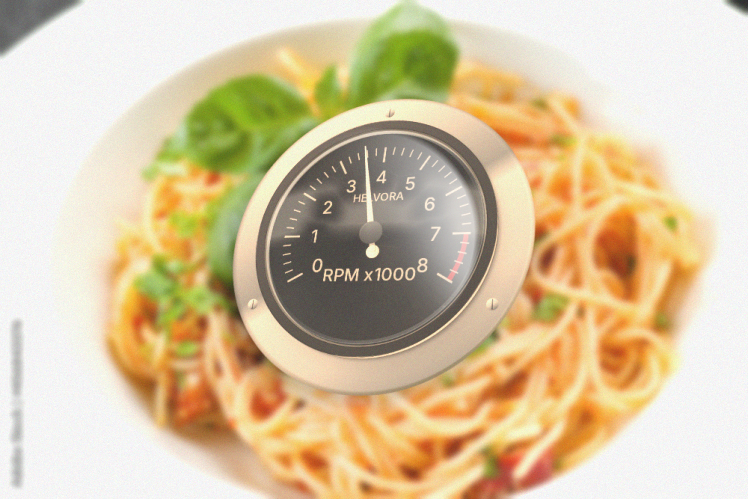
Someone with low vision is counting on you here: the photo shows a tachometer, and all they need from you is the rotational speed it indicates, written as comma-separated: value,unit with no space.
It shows 3600,rpm
